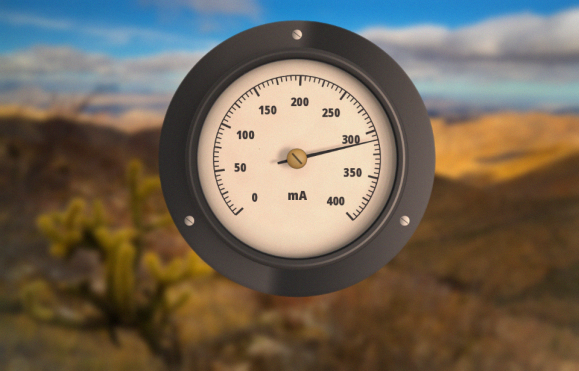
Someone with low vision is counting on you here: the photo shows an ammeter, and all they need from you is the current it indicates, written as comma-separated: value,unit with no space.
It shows 310,mA
